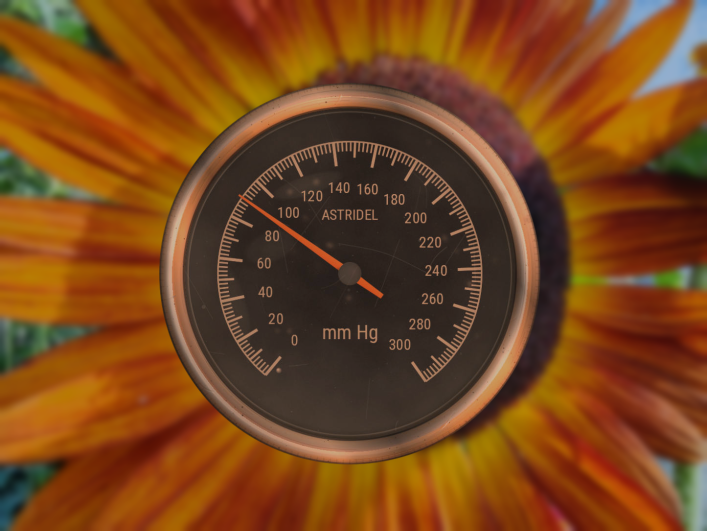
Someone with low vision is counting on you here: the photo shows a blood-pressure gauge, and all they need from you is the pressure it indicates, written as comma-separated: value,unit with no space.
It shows 90,mmHg
